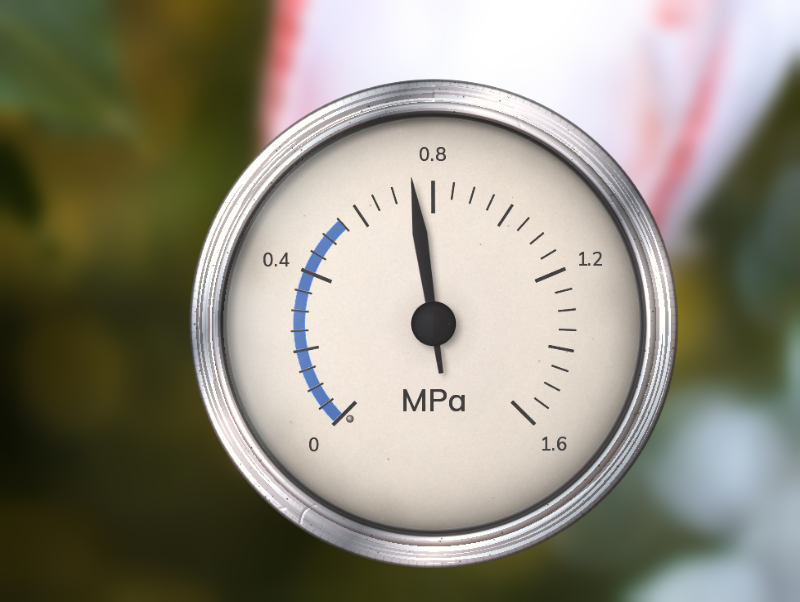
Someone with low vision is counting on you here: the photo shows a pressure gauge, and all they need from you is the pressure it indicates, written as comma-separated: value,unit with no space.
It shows 0.75,MPa
